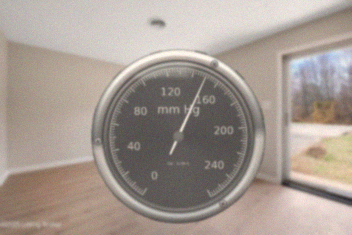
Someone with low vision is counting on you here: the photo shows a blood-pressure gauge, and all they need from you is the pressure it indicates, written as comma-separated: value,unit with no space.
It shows 150,mmHg
